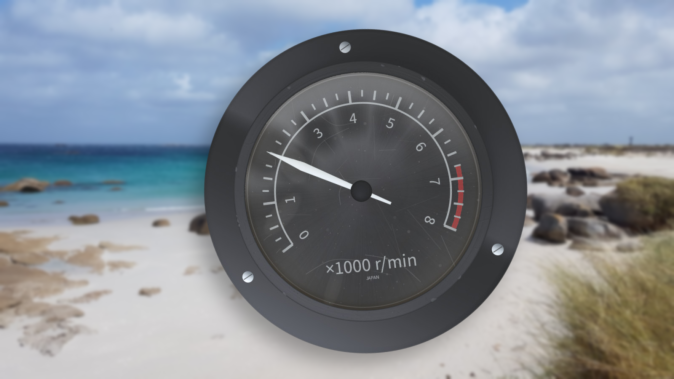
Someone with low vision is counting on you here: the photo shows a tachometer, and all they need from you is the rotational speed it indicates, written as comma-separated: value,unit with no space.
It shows 2000,rpm
